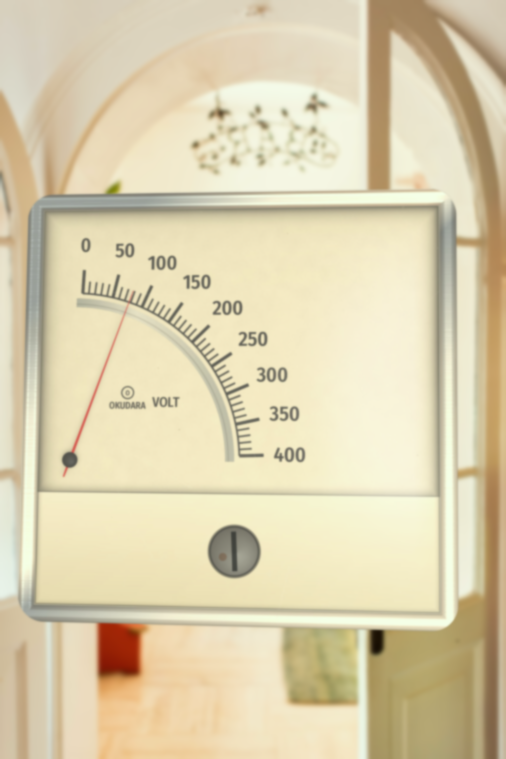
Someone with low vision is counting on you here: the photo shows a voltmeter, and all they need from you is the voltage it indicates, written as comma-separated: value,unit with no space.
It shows 80,V
